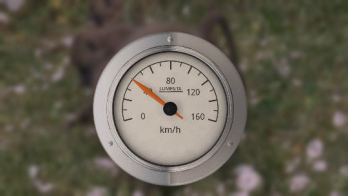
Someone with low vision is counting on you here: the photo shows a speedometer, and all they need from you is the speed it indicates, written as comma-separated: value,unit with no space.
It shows 40,km/h
